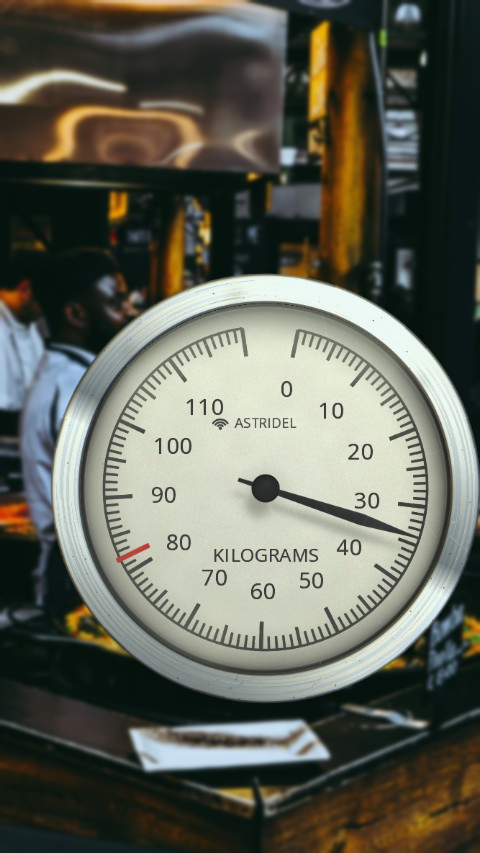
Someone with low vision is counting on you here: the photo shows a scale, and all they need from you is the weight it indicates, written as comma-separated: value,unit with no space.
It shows 34,kg
